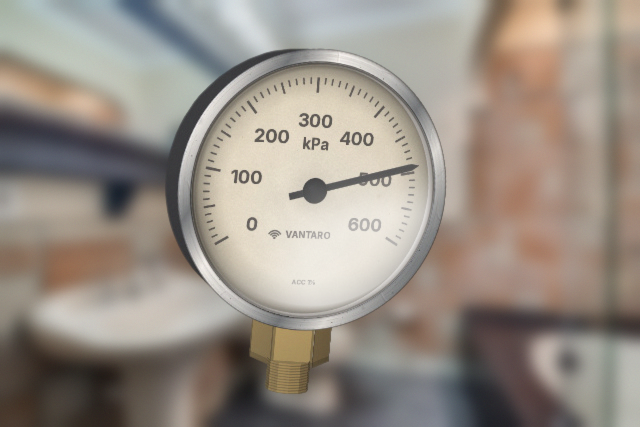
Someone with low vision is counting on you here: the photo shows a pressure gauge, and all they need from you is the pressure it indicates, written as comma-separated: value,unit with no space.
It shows 490,kPa
